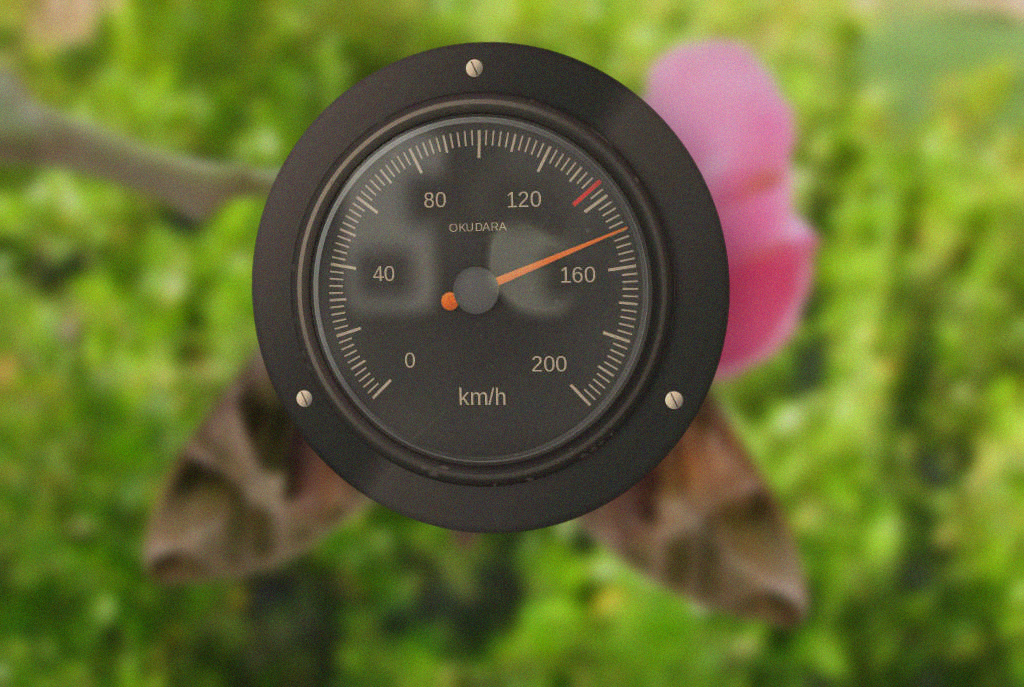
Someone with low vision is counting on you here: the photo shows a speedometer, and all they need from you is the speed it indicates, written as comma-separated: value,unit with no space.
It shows 150,km/h
